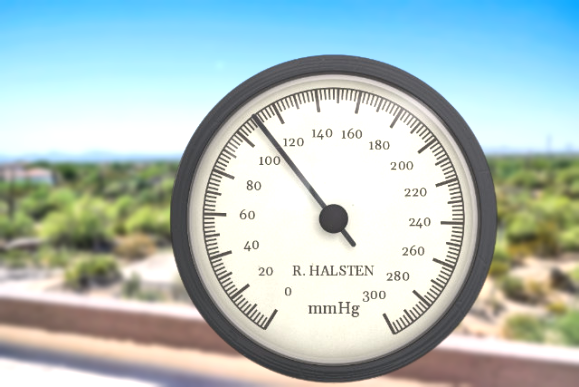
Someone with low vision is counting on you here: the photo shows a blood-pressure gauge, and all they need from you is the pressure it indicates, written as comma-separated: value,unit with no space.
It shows 110,mmHg
